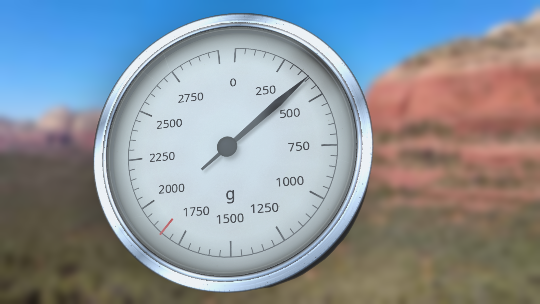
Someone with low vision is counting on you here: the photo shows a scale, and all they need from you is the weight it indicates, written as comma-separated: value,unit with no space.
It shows 400,g
